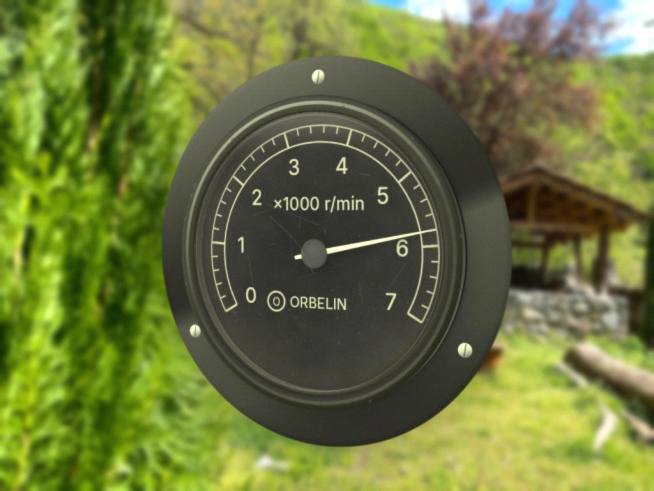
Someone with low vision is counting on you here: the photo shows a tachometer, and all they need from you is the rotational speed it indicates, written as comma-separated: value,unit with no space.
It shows 5800,rpm
